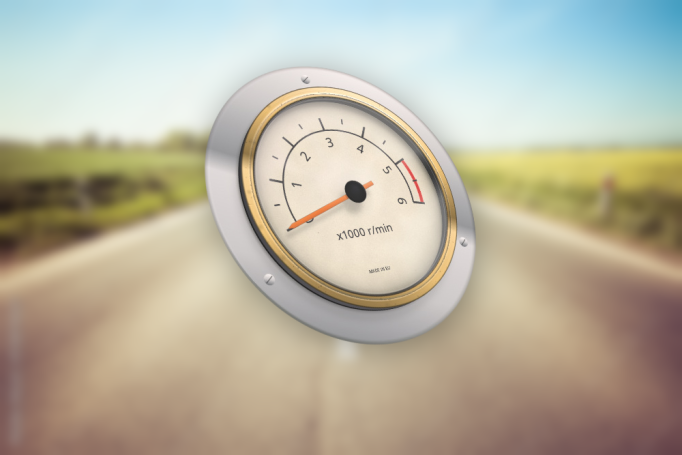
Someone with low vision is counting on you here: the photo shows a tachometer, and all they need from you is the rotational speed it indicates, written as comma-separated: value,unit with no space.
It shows 0,rpm
